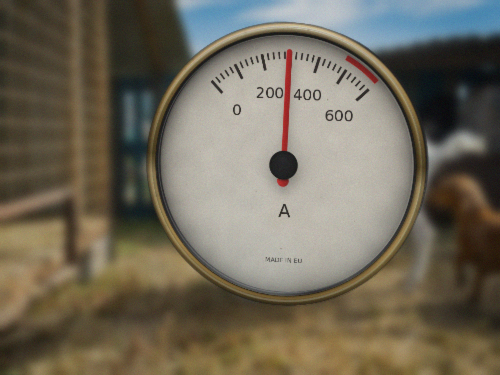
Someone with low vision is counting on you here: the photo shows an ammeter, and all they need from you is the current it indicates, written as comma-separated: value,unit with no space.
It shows 300,A
